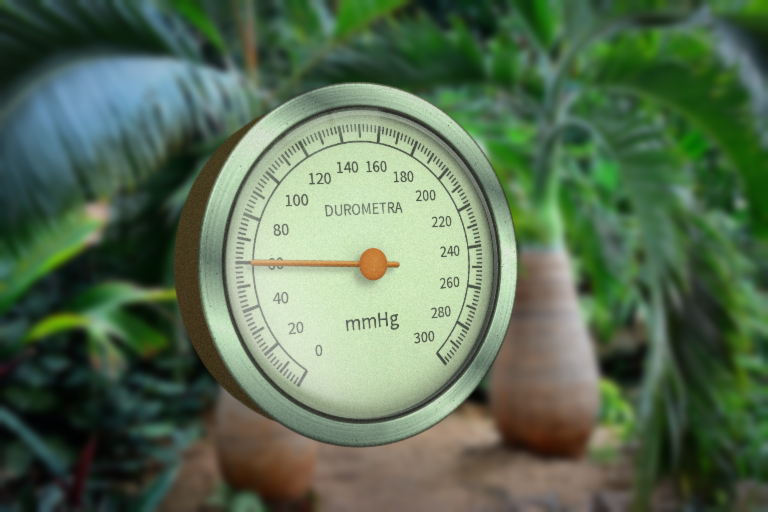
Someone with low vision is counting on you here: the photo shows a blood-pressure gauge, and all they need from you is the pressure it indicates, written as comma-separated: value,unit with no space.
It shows 60,mmHg
